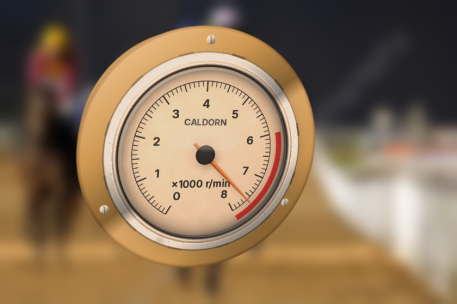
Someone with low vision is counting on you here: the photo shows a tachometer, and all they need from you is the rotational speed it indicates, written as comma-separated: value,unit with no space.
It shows 7600,rpm
